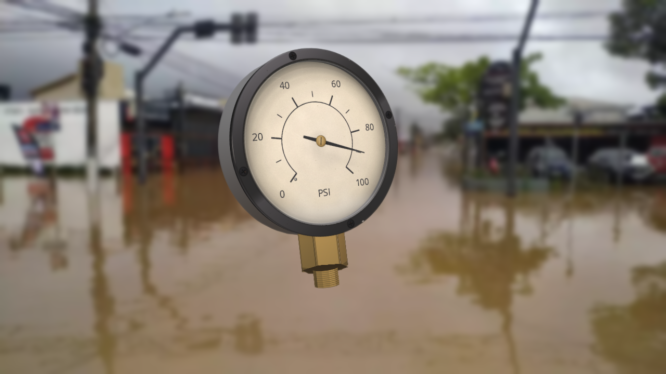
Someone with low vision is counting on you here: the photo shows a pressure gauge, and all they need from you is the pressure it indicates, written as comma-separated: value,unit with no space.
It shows 90,psi
